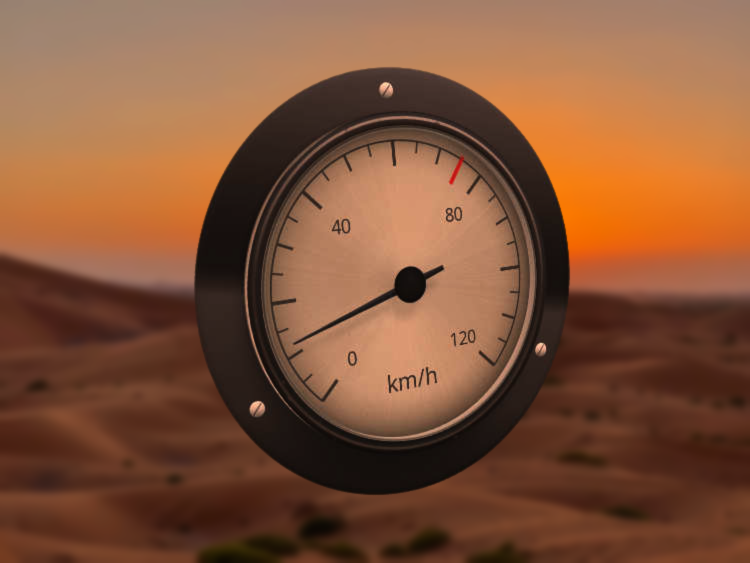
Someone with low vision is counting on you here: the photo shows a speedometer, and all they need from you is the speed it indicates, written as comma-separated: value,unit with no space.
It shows 12.5,km/h
